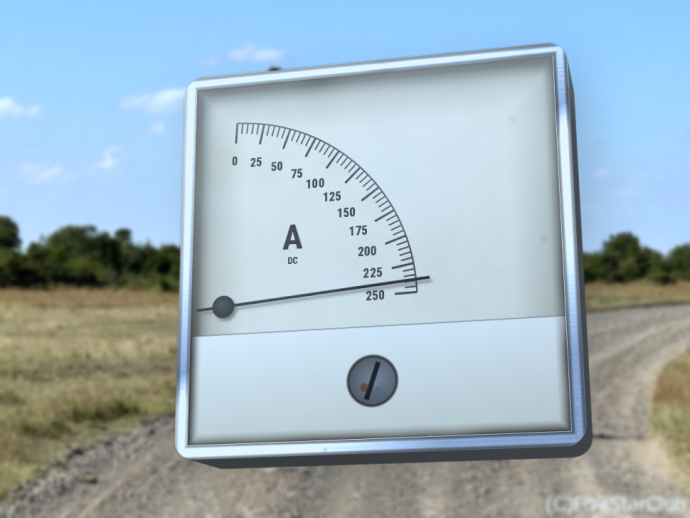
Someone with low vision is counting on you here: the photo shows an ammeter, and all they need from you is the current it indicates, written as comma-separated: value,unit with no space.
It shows 240,A
